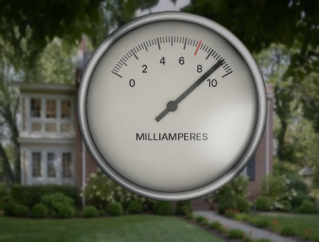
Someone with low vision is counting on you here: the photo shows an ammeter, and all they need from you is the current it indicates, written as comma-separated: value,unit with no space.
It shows 9,mA
